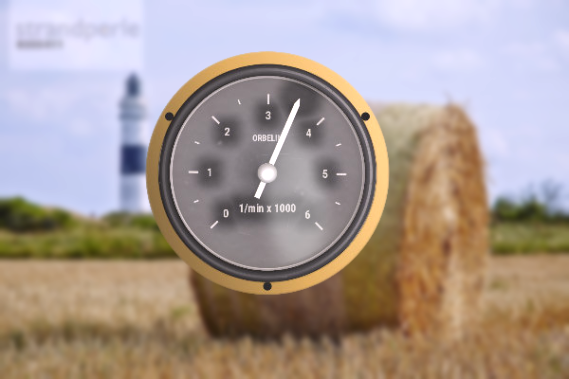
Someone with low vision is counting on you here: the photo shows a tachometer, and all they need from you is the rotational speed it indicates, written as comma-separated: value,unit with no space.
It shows 3500,rpm
